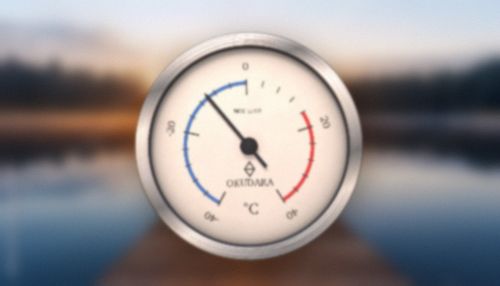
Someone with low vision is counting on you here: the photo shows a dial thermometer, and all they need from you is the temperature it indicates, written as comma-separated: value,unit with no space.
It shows -10,°C
